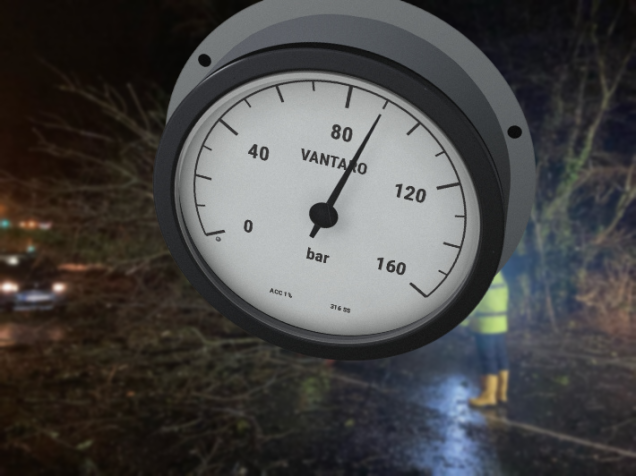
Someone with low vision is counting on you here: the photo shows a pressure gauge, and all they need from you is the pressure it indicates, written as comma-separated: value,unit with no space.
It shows 90,bar
